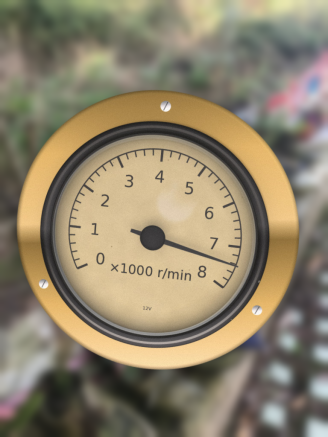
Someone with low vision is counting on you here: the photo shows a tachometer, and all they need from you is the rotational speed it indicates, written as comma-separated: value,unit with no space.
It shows 7400,rpm
